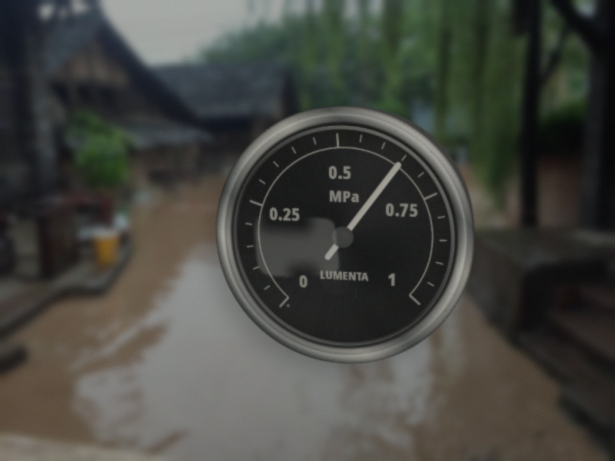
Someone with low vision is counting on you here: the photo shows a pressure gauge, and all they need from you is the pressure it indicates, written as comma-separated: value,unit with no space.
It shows 0.65,MPa
